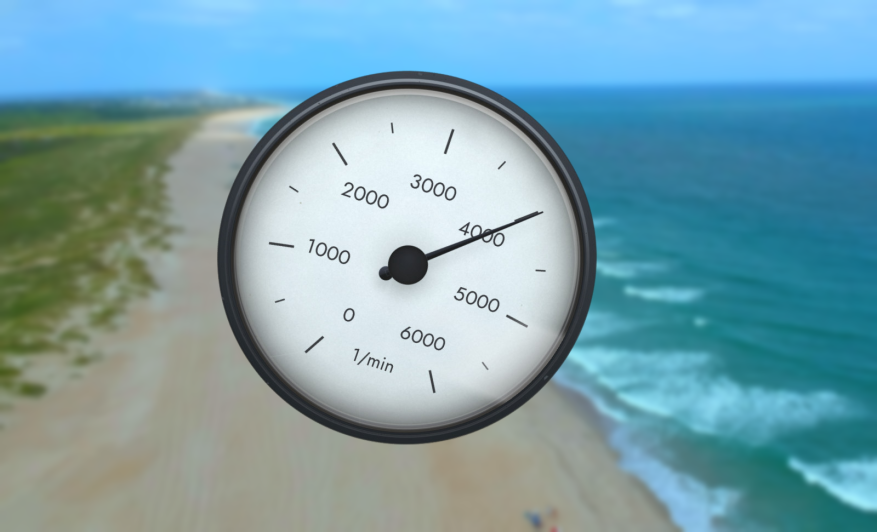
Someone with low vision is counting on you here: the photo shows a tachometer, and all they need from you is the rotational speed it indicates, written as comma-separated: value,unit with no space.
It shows 4000,rpm
